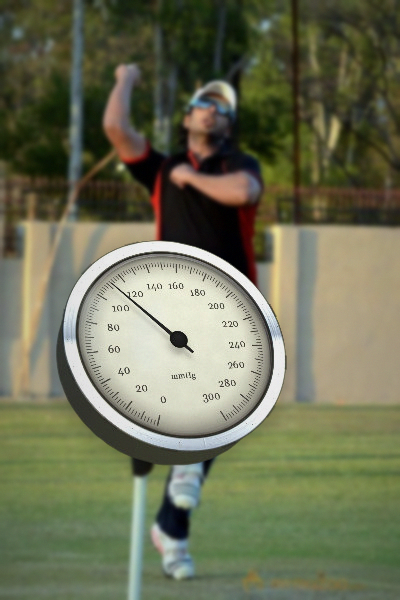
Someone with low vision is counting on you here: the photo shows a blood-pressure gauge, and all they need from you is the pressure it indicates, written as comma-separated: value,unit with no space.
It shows 110,mmHg
